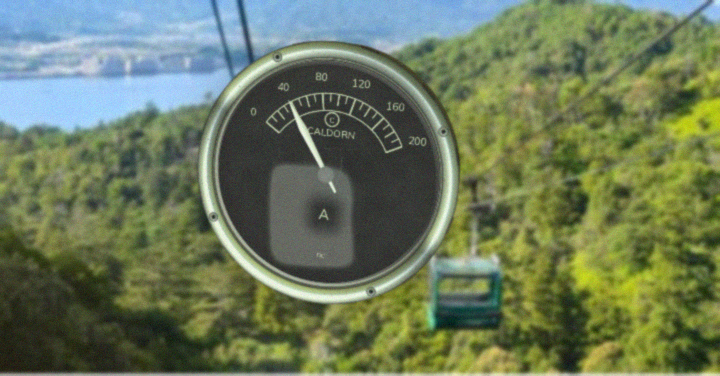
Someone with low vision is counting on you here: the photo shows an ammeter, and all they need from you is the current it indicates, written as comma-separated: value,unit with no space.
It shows 40,A
